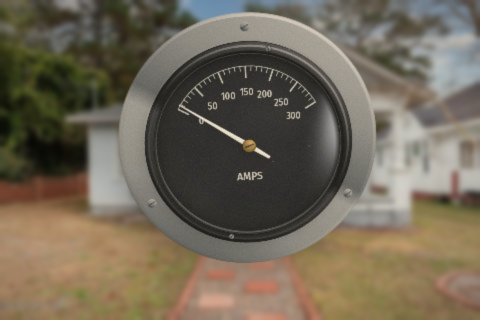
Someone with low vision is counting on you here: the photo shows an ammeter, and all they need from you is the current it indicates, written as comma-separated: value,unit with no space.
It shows 10,A
